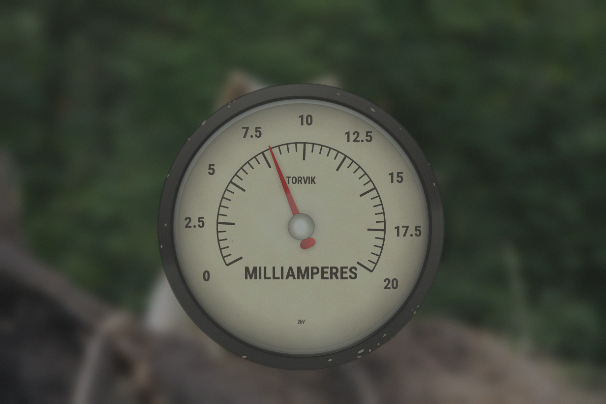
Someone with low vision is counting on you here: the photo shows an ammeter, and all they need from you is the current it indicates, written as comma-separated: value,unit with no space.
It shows 8,mA
